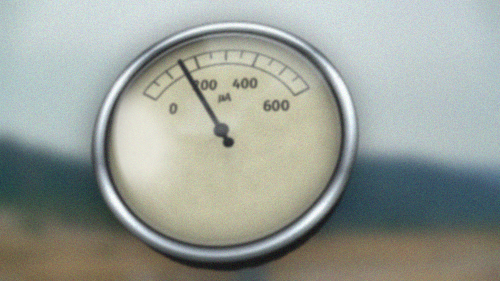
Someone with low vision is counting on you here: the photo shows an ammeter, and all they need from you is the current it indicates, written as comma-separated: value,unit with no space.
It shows 150,µA
